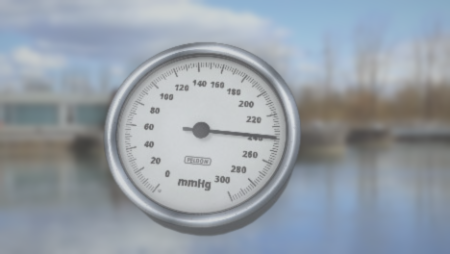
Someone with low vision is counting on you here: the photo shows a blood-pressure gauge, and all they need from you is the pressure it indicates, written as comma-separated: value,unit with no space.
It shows 240,mmHg
